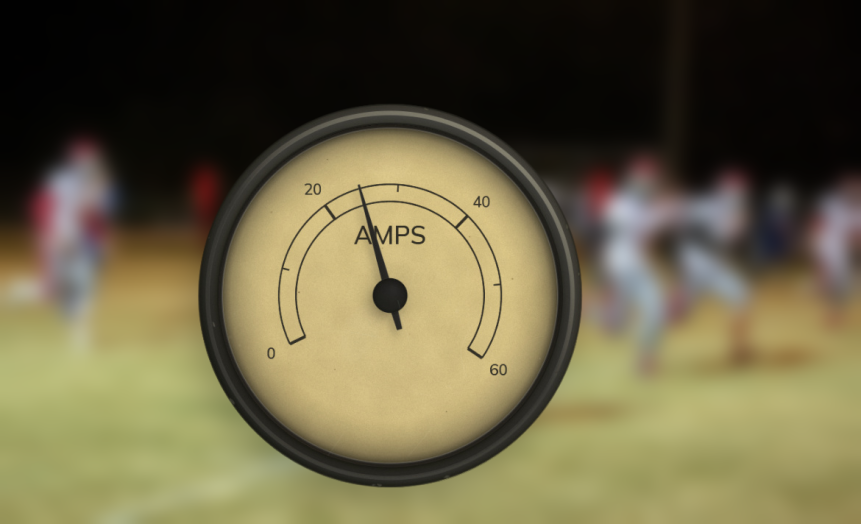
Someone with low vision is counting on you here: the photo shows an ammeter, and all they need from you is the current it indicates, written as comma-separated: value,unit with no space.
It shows 25,A
